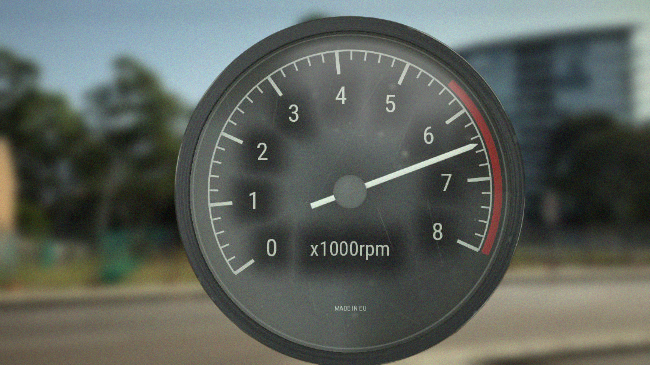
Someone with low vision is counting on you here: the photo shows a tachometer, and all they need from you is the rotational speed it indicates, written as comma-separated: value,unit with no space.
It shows 6500,rpm
